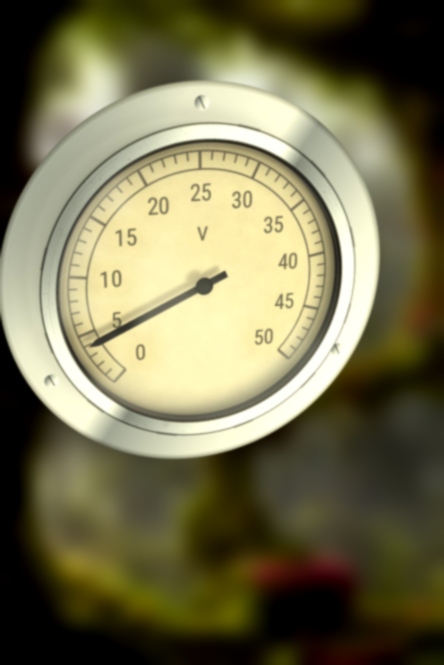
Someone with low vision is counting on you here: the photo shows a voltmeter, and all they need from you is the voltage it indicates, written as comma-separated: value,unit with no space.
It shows 4,V
